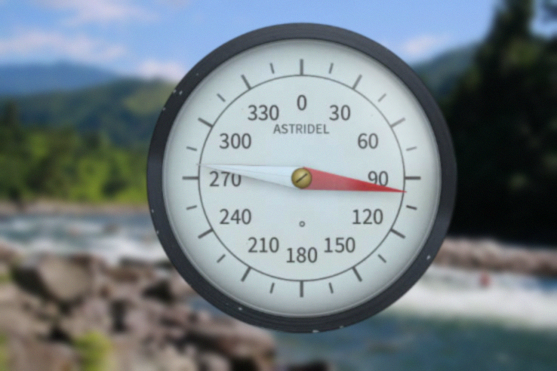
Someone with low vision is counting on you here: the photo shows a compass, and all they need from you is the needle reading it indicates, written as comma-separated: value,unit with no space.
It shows 97.5,°
